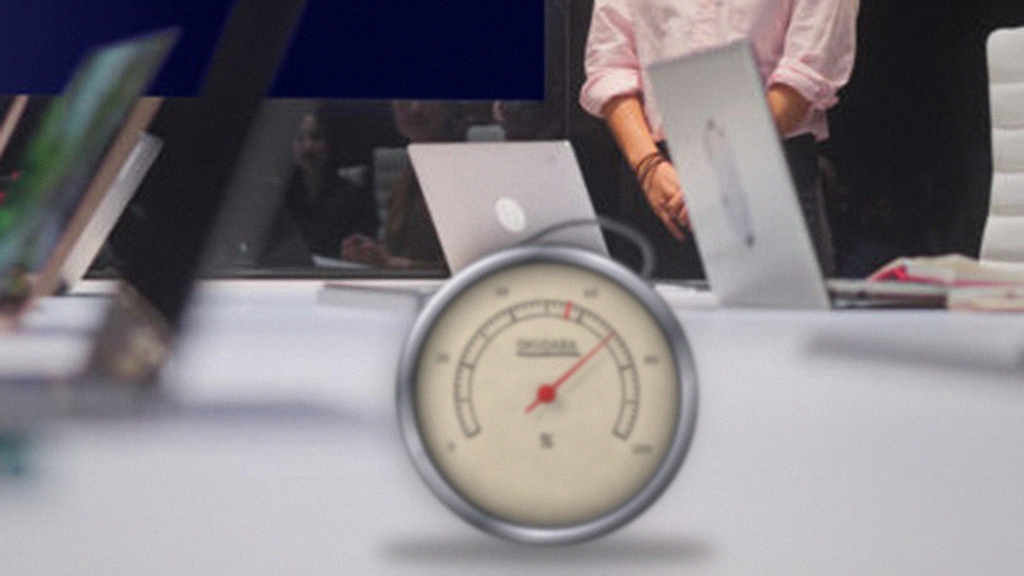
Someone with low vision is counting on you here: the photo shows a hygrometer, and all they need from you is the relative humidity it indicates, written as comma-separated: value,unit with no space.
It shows 70,%
